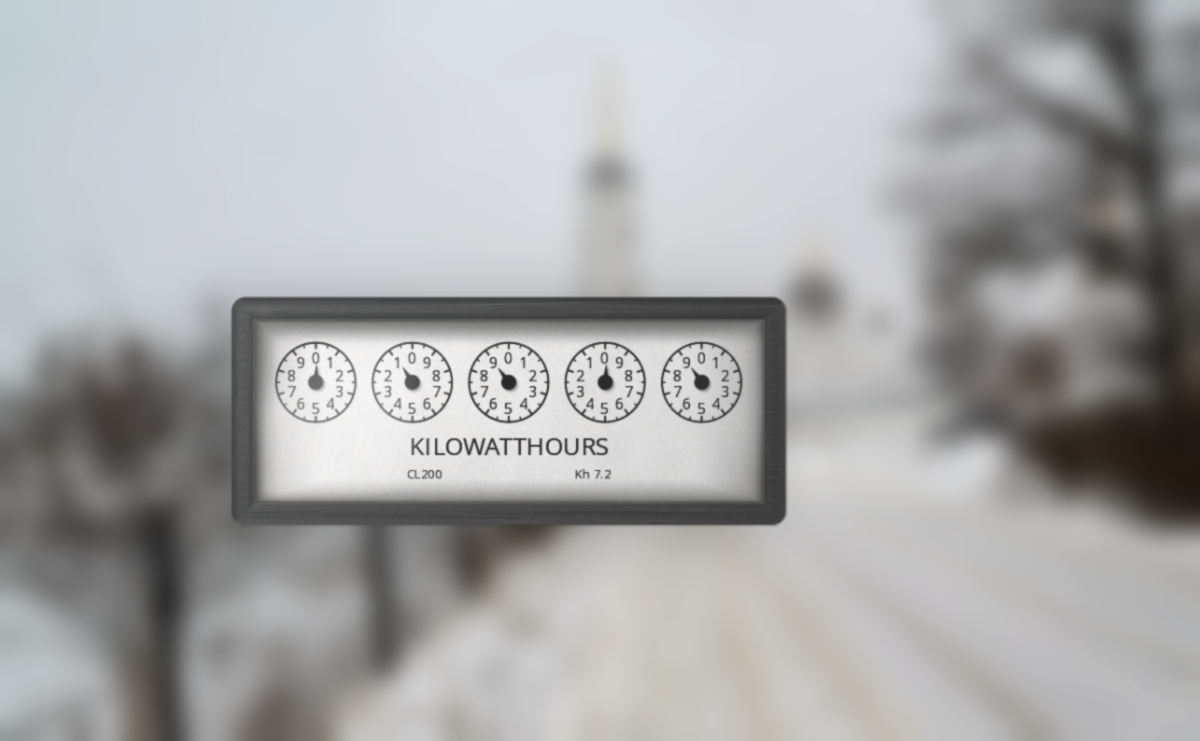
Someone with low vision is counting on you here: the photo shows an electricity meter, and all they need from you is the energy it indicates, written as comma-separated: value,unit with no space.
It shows 899,kWh
